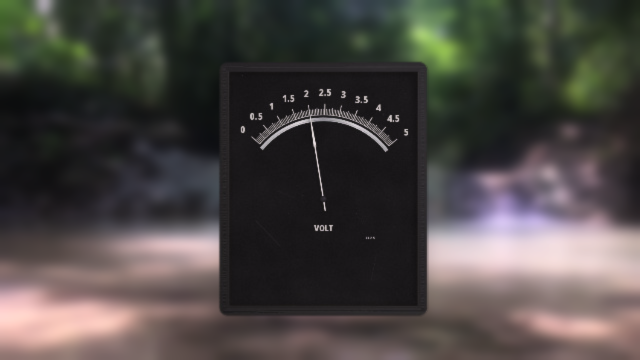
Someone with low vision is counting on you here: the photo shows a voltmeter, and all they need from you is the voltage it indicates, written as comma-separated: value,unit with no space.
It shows 2,V
